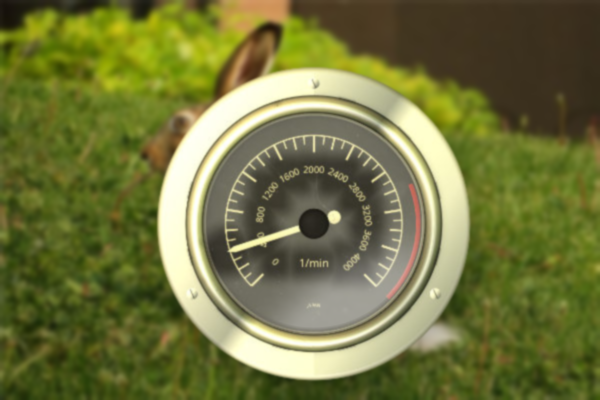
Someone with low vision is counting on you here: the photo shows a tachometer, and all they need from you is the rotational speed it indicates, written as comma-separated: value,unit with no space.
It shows 400,rpm
